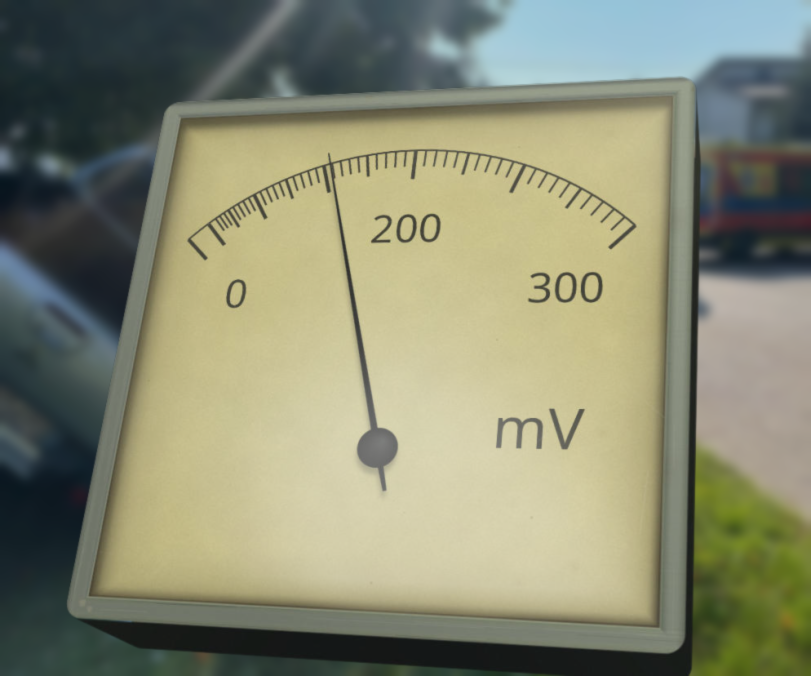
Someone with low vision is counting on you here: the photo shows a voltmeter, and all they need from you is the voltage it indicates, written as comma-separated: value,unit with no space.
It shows 155,mV
